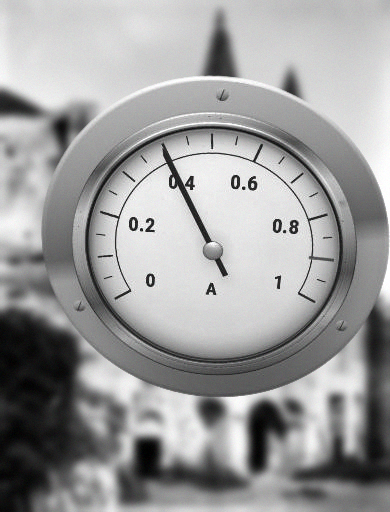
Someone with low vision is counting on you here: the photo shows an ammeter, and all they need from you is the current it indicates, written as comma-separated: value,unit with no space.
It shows 0.4,A
